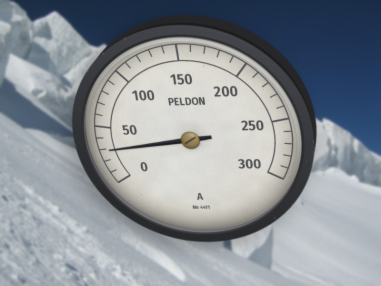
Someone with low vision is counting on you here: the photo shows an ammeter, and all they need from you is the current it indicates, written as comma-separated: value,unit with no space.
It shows 30,A
